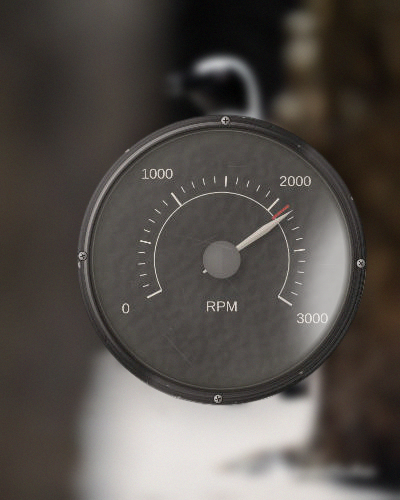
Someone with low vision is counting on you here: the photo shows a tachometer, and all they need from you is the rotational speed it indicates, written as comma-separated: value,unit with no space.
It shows 2150,rpm
